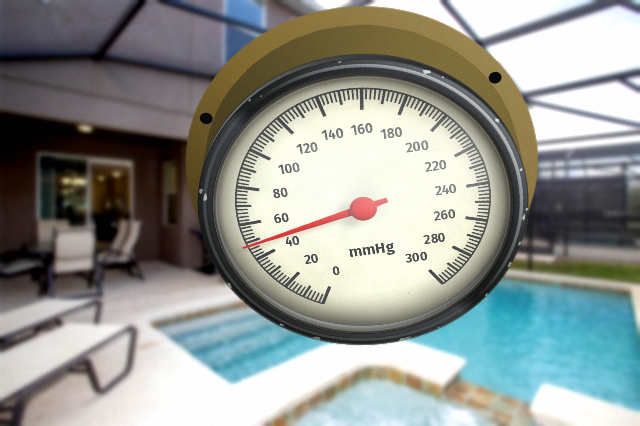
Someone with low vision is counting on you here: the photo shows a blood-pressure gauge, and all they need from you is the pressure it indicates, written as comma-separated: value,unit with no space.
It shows 50,mmHg
